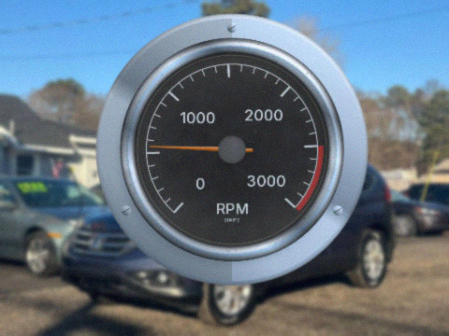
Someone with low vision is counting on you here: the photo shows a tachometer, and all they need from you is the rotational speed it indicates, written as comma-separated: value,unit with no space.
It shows 550,rpm
